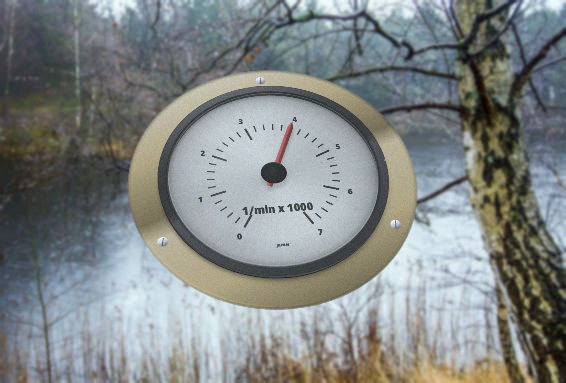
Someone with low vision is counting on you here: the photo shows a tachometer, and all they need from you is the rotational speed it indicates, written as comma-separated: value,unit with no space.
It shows 4000,rpm
